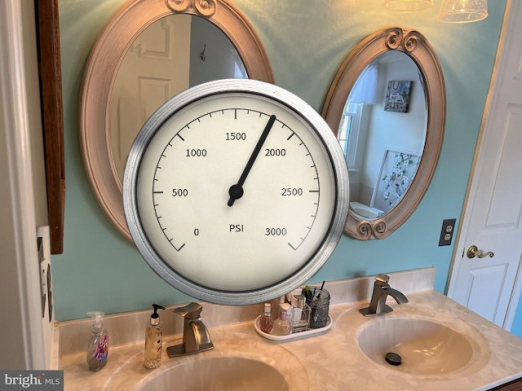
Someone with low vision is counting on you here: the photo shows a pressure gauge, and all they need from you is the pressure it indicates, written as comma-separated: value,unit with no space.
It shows 1800,psi
